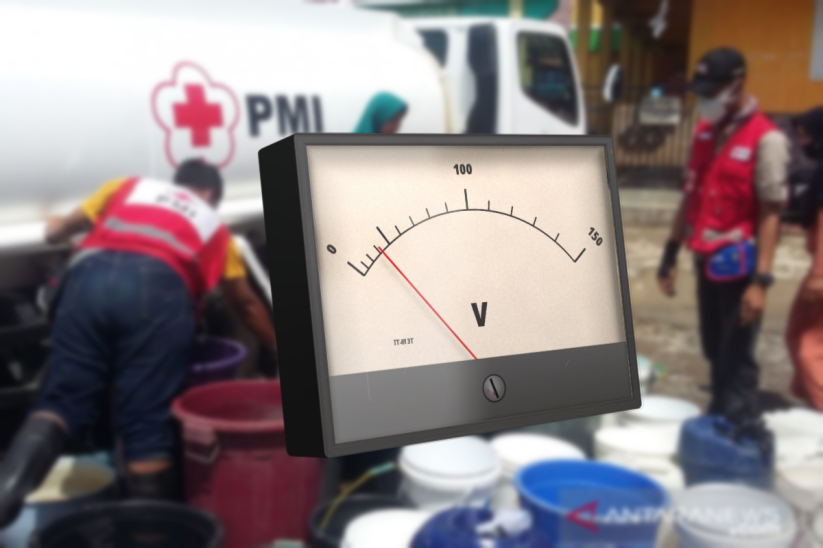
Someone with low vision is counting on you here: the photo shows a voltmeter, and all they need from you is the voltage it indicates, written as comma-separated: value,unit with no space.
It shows 40,V
